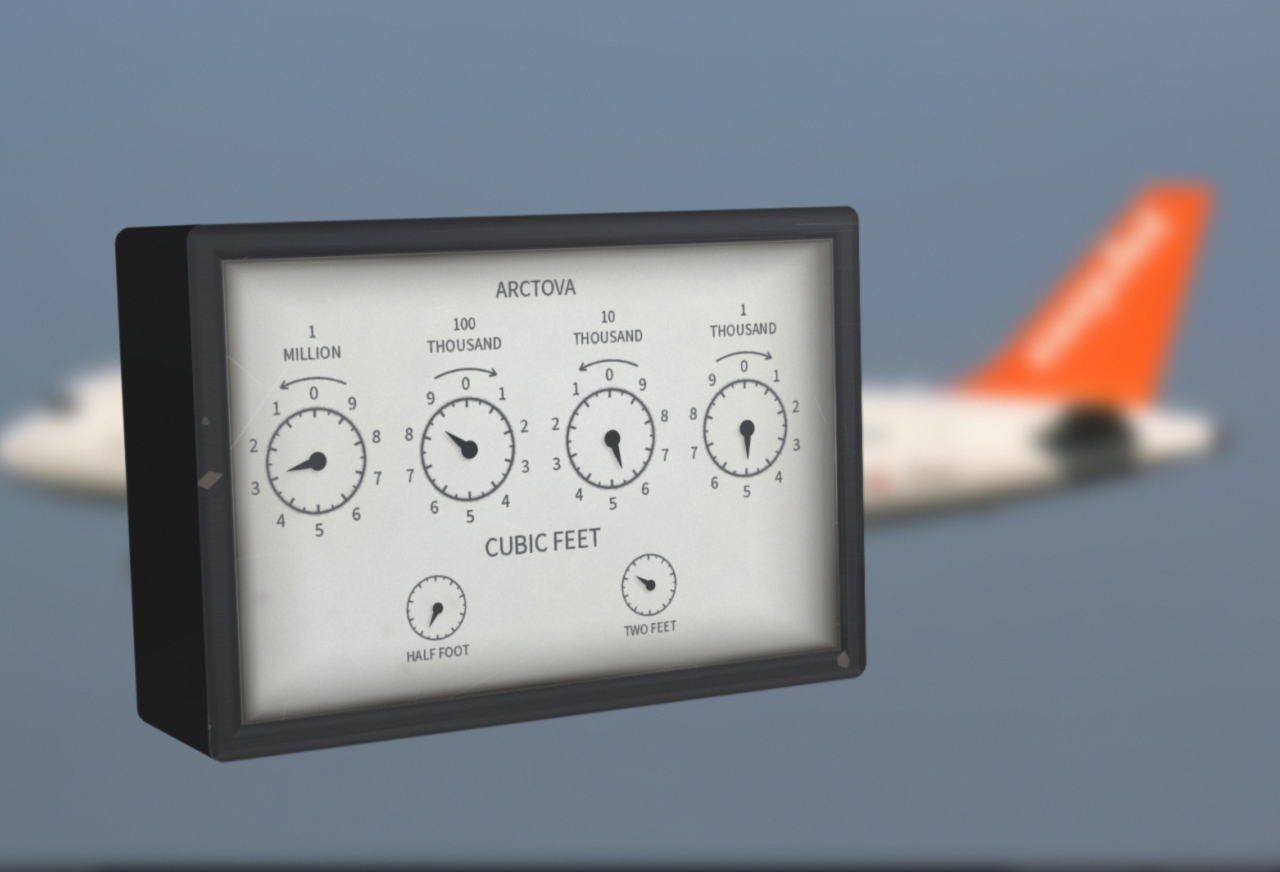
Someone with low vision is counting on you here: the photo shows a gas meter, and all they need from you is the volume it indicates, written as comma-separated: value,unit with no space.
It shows 285500,ft³
